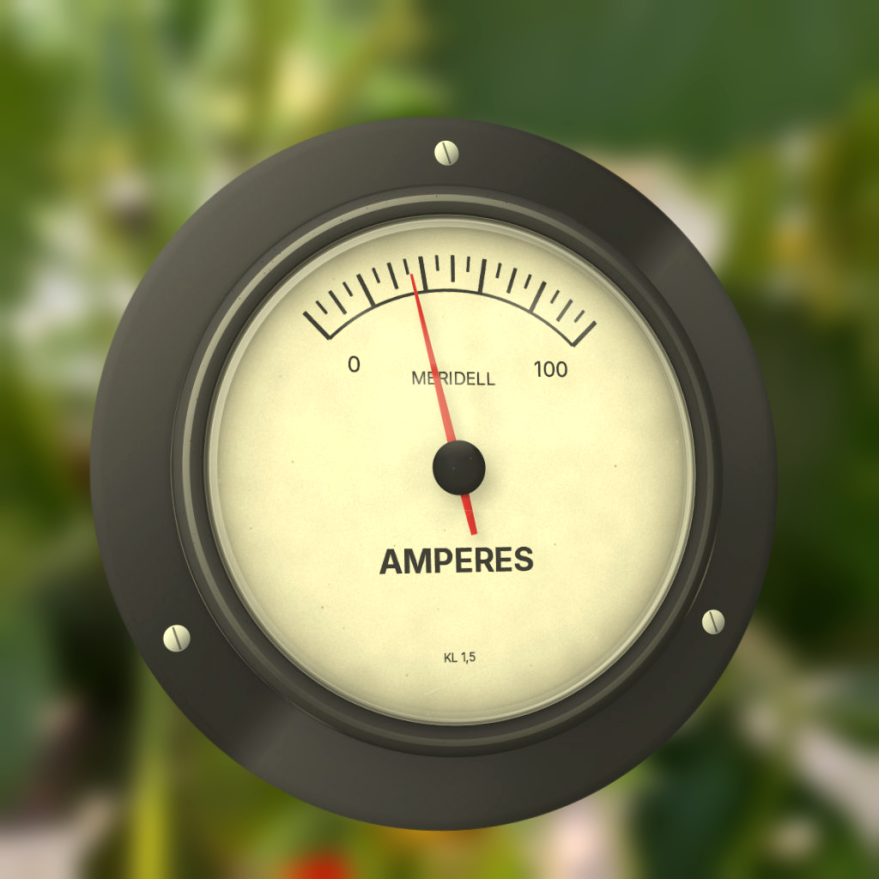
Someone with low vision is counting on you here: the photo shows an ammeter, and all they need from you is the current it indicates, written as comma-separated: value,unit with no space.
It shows 35,A
